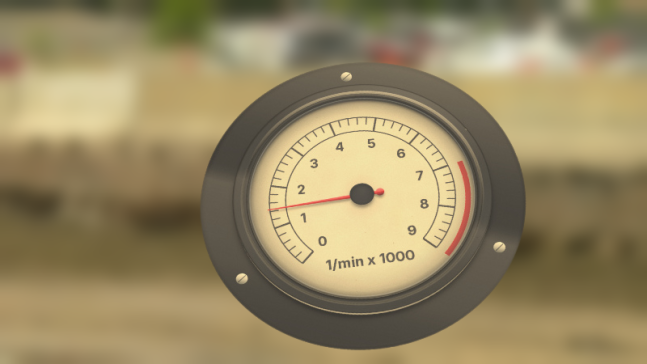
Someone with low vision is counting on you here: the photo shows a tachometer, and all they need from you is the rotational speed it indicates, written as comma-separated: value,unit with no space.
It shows 1400,rpm
